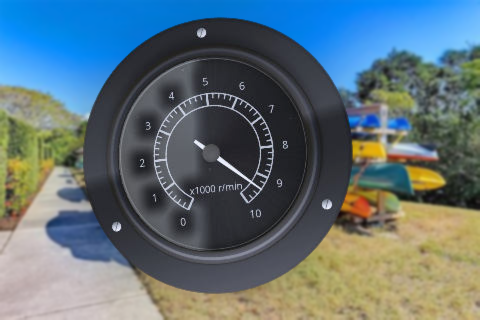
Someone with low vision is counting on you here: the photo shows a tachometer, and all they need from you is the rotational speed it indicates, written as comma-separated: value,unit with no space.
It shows 9400,rpm
